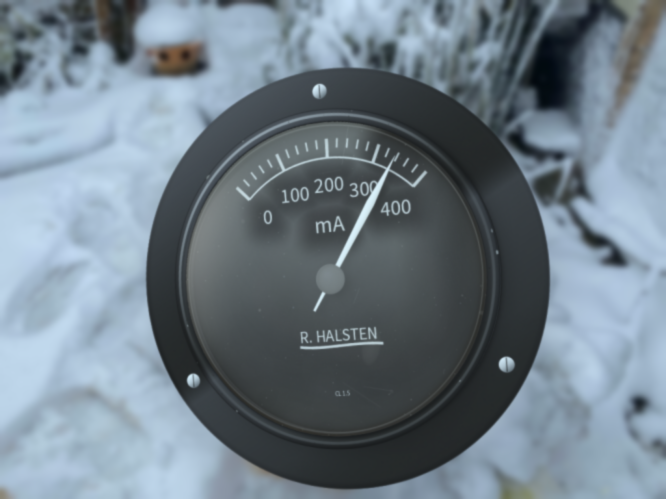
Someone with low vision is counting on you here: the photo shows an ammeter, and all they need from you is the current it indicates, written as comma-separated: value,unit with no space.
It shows 340,mA
